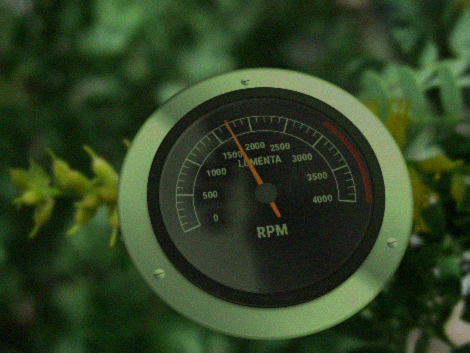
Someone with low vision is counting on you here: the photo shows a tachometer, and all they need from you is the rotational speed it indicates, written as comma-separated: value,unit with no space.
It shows 1700,rpm
